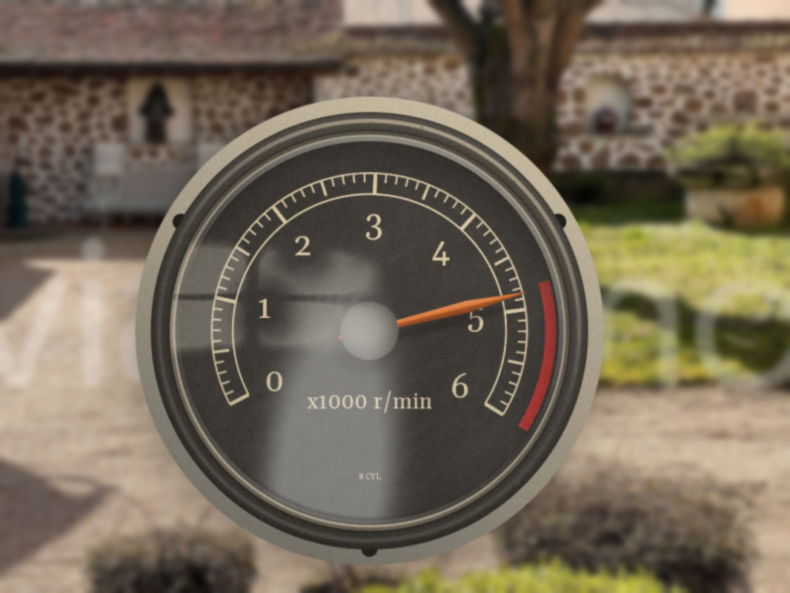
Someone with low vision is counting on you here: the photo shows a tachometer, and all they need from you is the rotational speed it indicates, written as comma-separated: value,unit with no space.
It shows 4850,rpm
